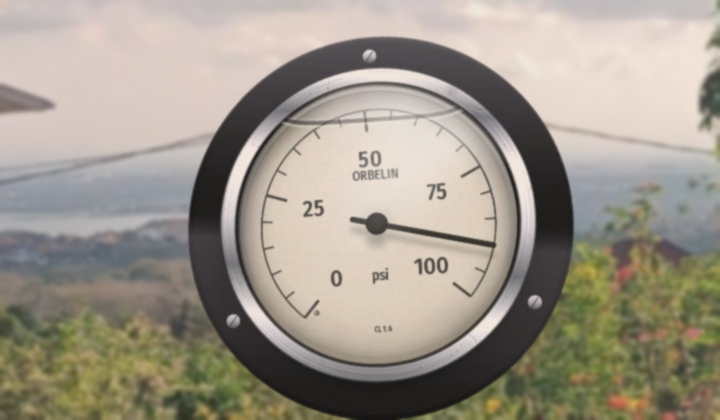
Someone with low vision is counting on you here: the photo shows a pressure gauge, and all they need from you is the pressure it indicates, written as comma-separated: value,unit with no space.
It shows 90,psi
